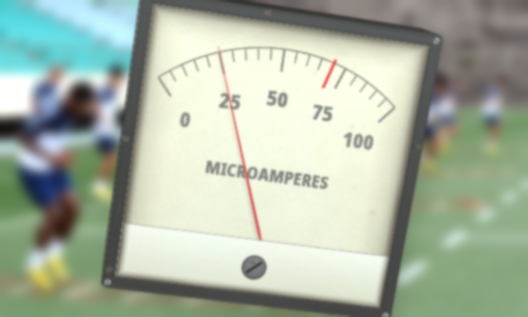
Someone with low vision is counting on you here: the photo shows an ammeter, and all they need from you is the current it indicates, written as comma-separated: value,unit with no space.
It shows 25,µA
